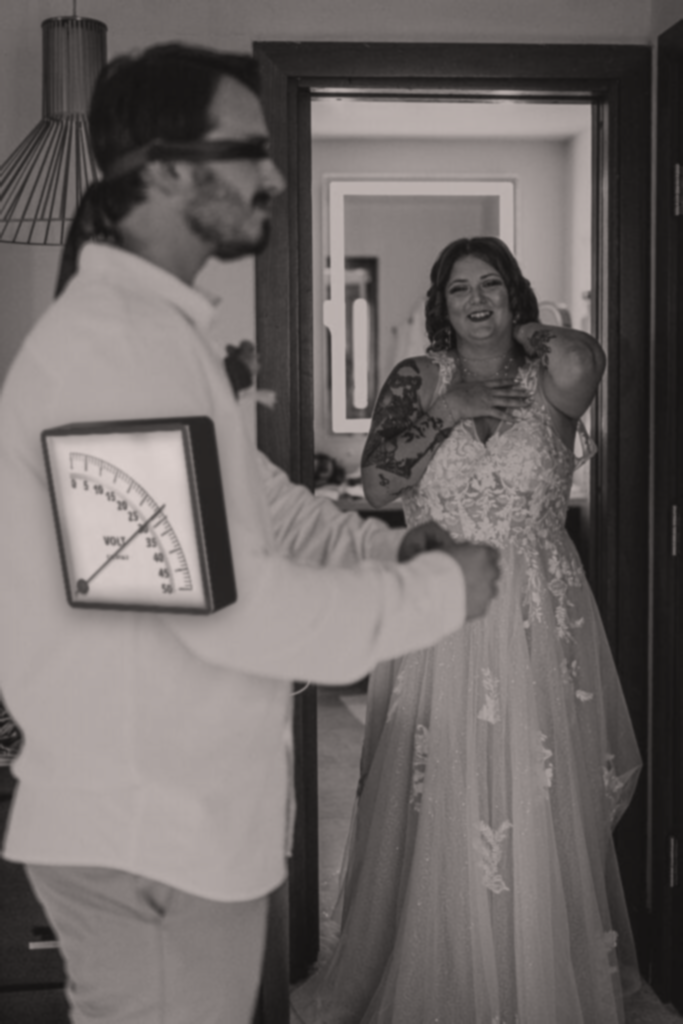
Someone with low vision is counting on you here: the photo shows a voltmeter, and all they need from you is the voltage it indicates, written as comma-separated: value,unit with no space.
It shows 30,V
